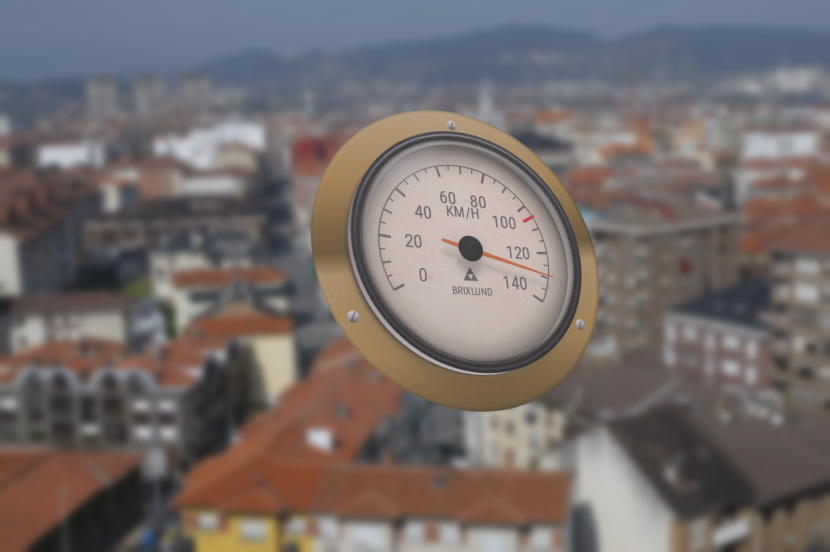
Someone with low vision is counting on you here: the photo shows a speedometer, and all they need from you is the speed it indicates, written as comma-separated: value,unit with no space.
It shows 130,km/h
